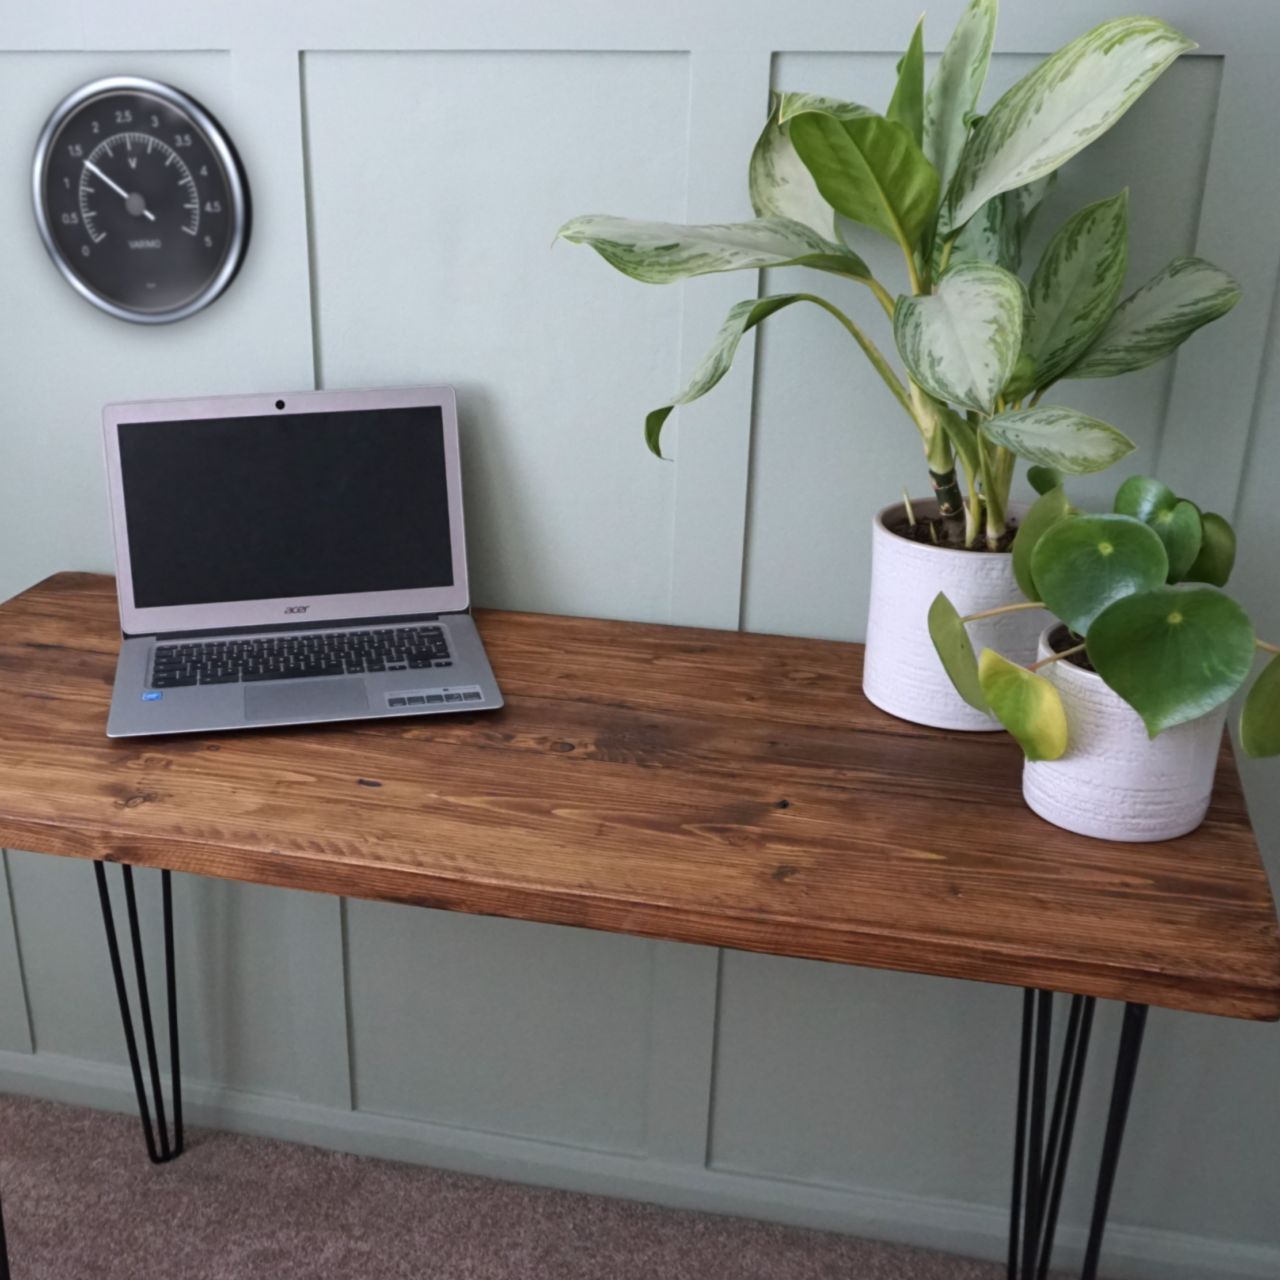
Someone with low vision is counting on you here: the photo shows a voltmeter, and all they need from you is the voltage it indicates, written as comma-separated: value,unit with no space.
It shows 1.5,V
